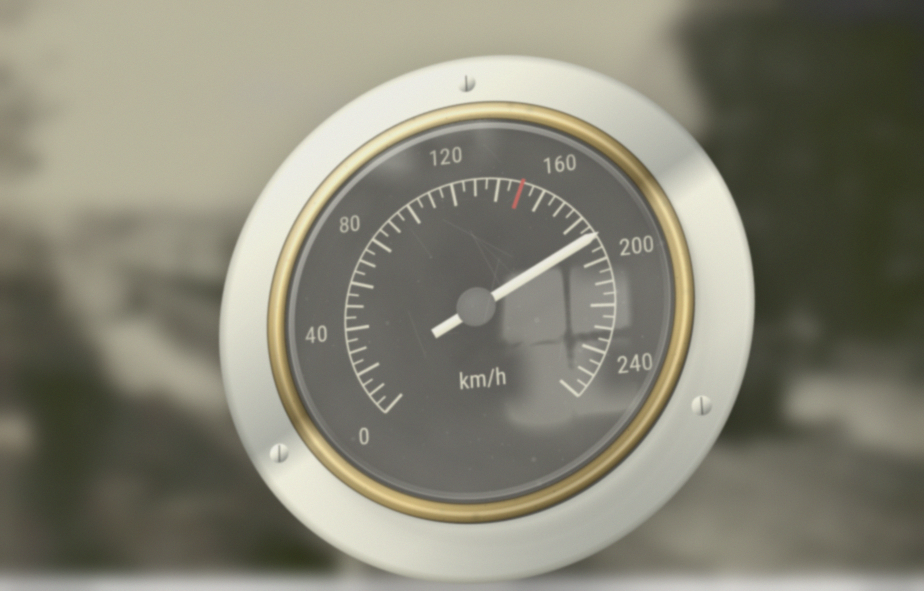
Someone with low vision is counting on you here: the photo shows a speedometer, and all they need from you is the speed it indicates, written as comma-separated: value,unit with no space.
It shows 190,km/h
